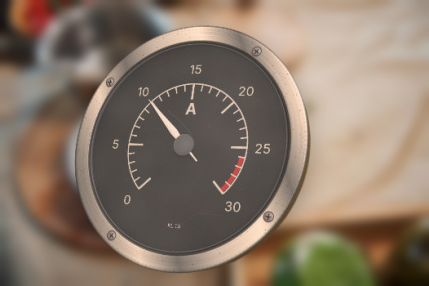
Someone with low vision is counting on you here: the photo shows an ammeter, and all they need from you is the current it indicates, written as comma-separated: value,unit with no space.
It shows 10,A
